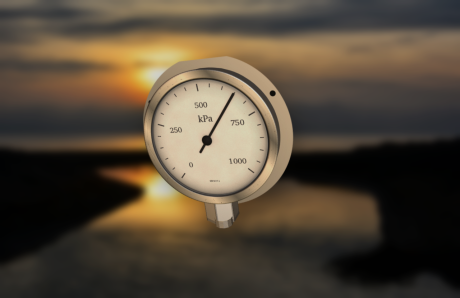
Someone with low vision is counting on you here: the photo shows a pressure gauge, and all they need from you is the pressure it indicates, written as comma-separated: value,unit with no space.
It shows 650,kPa
